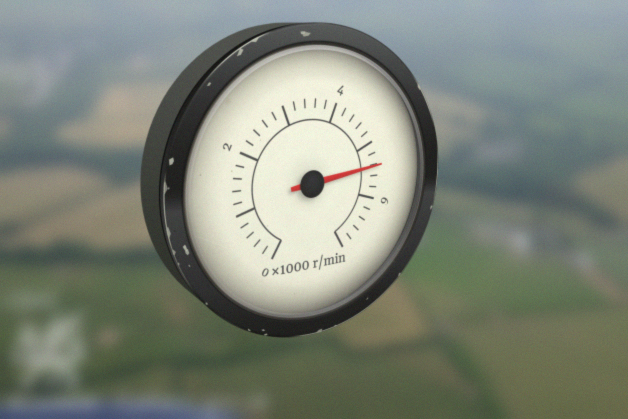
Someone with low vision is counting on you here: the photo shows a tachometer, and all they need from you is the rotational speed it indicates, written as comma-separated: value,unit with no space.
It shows 5400,rpm
